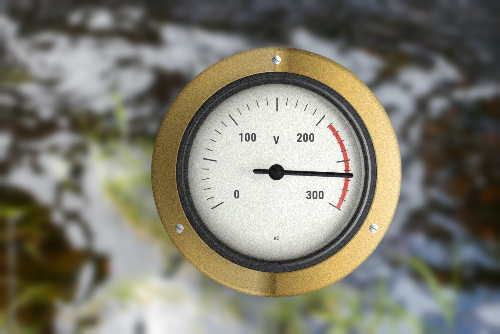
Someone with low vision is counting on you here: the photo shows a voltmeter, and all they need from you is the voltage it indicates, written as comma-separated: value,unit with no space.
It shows 265,V
